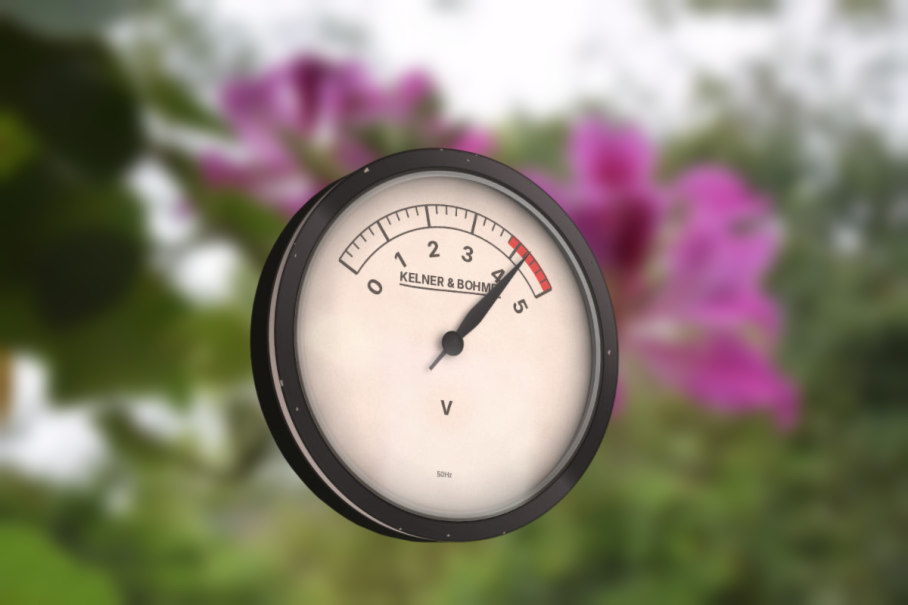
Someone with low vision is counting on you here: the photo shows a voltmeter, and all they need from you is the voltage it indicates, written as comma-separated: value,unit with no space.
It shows 4.2,V
